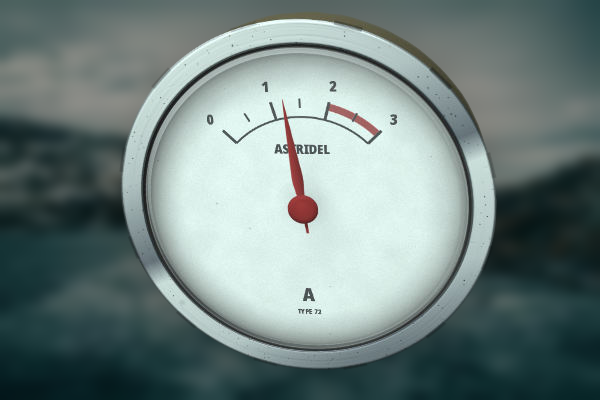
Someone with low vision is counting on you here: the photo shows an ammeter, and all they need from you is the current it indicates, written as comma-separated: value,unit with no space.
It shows 1.25,A
